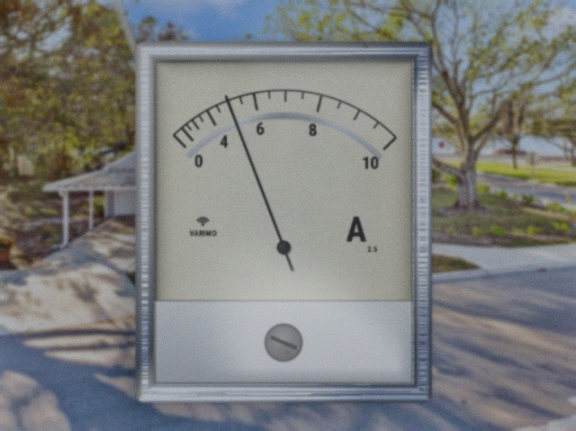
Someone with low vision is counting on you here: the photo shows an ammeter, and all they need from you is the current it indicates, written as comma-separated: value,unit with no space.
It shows 5,A
